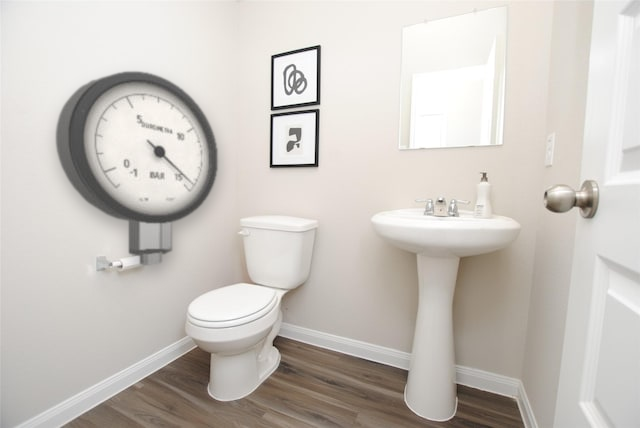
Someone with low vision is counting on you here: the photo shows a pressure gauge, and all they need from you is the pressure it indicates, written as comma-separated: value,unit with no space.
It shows 14.5,bar
